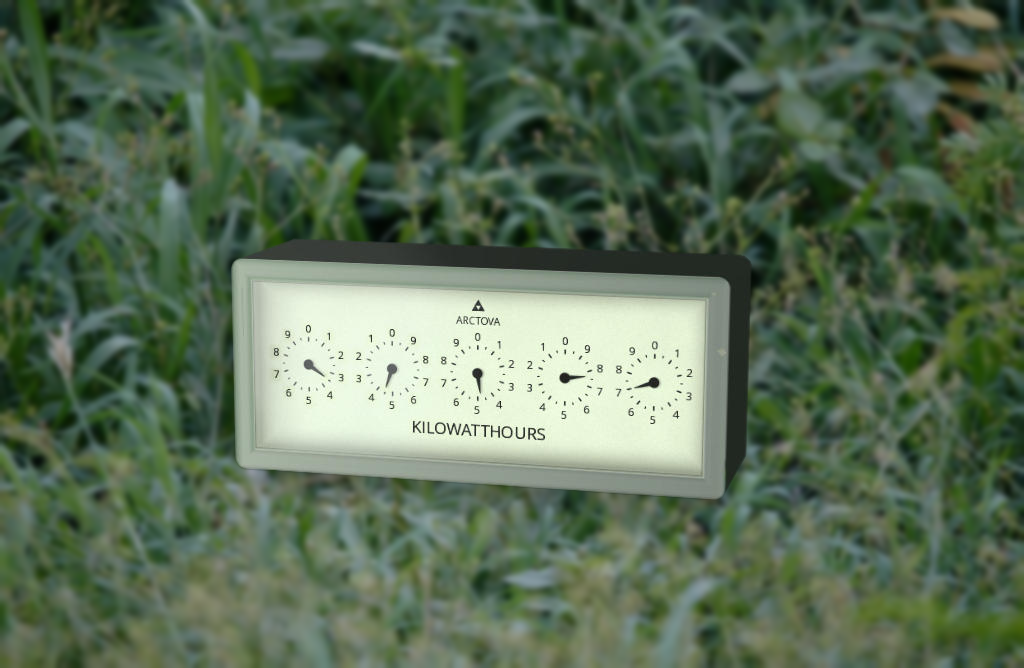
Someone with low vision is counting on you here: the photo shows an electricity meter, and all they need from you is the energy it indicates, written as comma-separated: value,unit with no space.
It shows 34477,kWh
